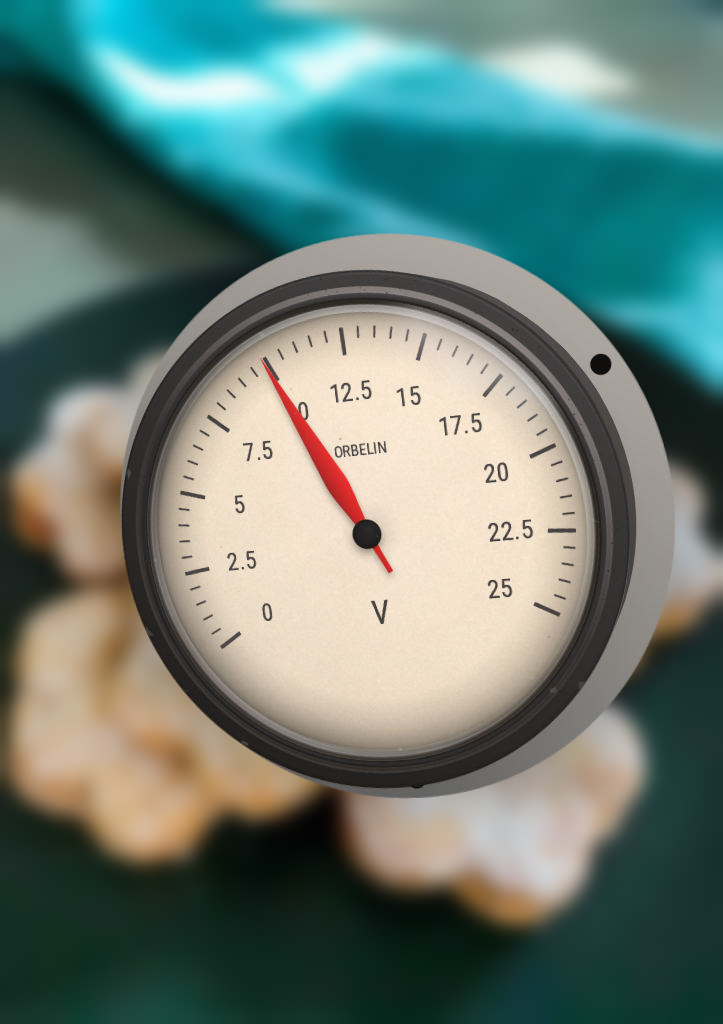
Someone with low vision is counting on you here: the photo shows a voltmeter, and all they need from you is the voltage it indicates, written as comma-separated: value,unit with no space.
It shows 10,V
